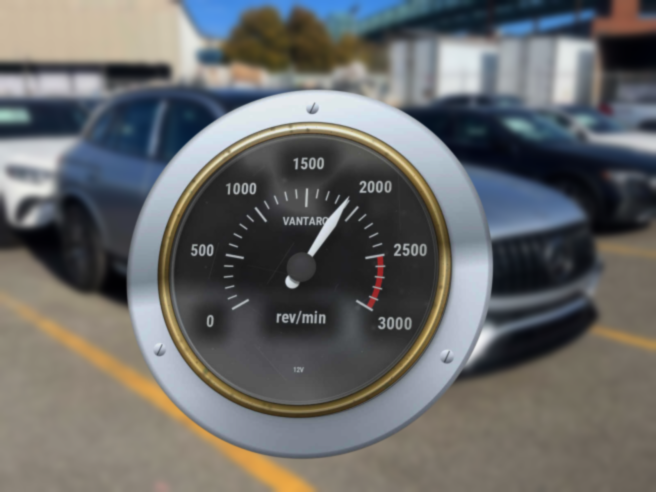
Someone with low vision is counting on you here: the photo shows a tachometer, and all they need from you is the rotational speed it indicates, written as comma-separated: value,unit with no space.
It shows 1900,rpm
